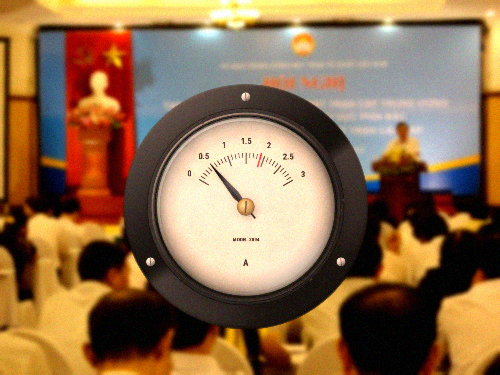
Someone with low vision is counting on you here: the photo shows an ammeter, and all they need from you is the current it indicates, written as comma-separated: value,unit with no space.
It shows 0.5,A
